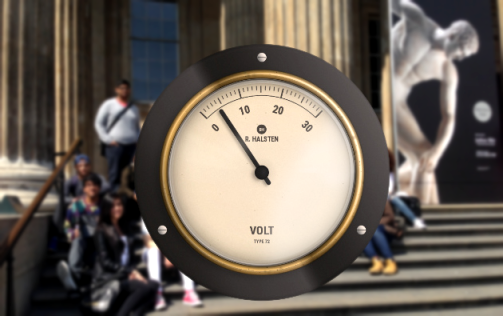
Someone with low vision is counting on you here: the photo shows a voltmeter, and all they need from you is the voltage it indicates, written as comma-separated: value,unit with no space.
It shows 4,V
